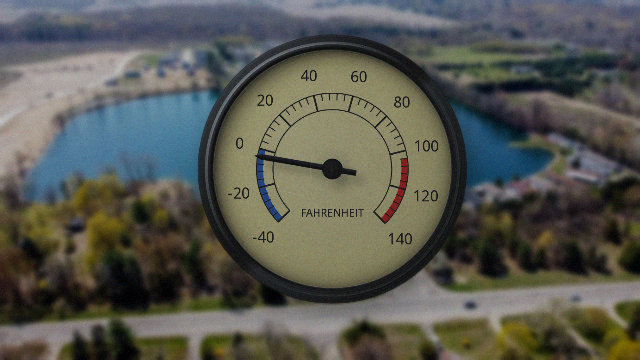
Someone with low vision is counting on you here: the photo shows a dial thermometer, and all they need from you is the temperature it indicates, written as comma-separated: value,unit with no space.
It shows -4,°F
